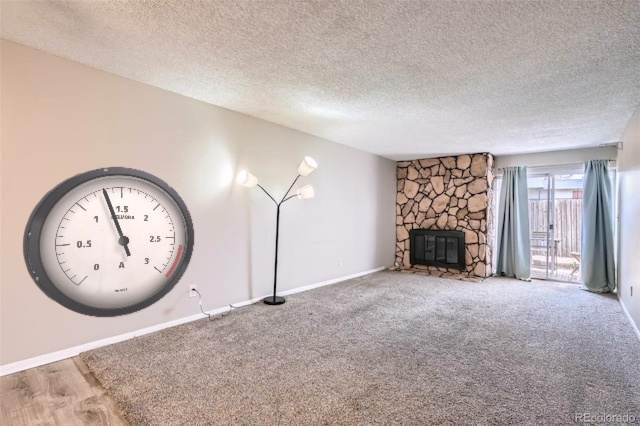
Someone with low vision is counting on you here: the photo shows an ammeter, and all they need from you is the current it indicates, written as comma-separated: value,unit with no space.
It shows 1.3,A
